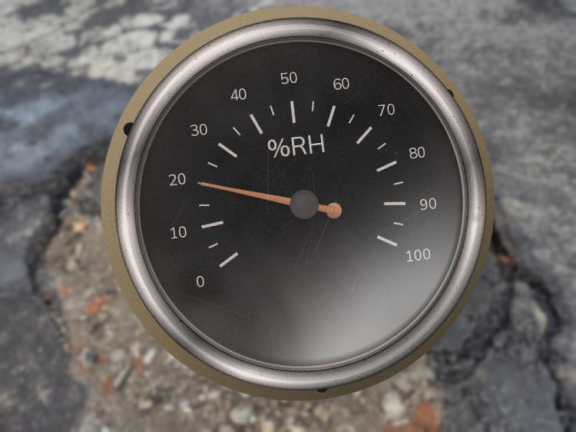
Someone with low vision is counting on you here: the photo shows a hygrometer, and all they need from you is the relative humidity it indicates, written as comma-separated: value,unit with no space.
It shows 20,%
